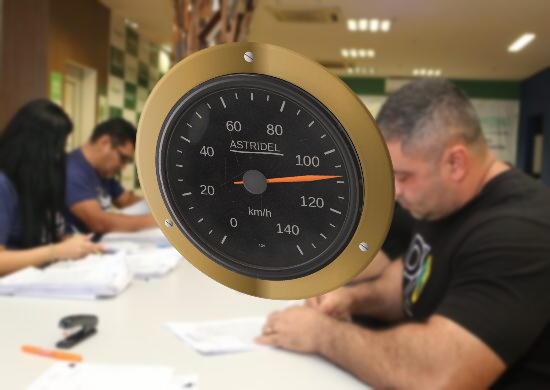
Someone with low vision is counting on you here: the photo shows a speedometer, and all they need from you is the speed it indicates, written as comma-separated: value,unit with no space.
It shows 107.5,km/h
